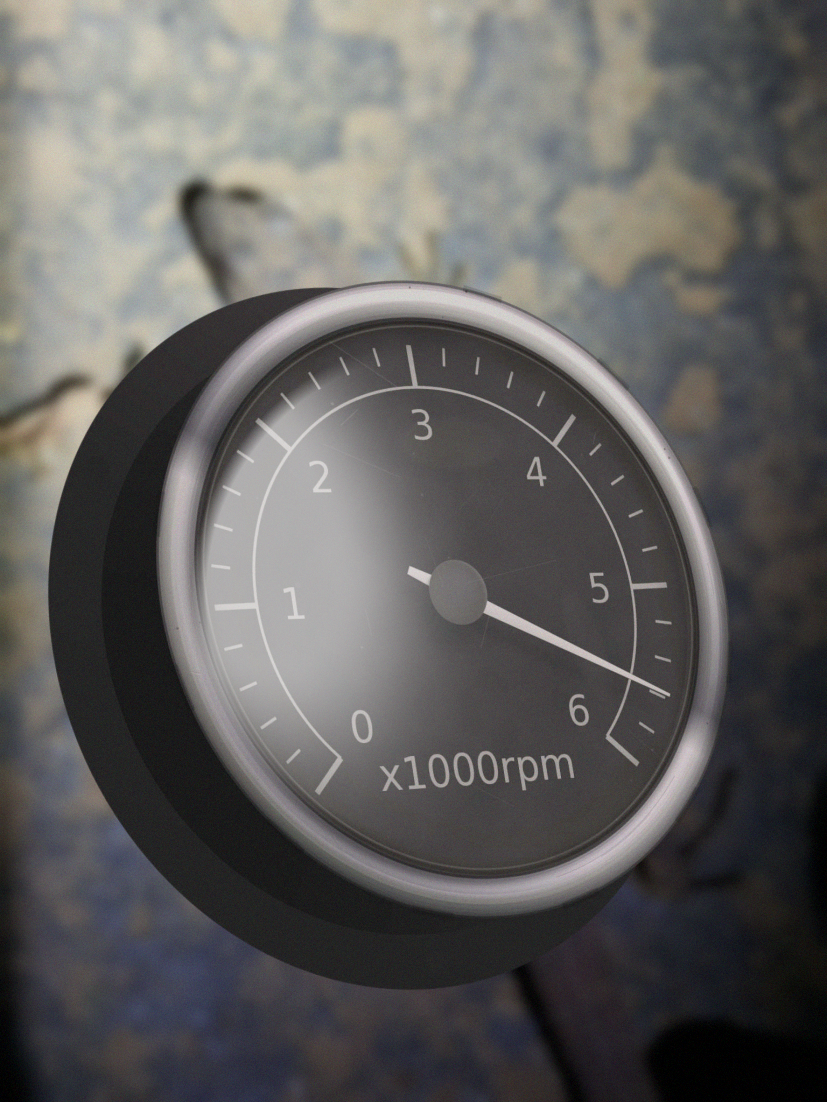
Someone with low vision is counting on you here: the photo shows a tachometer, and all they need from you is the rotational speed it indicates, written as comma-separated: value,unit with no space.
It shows 5600,rpm
